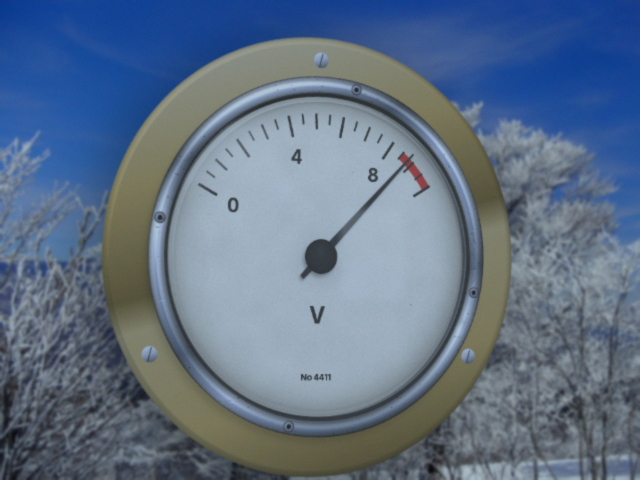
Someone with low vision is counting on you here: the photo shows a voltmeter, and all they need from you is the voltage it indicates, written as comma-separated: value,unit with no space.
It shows 8.75,V
